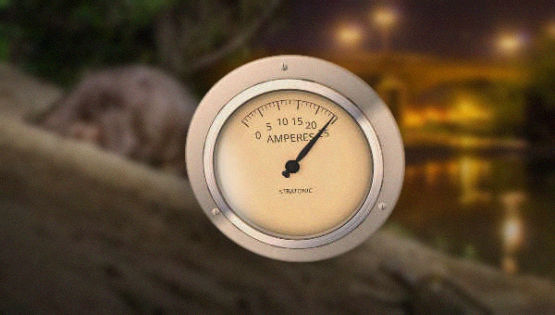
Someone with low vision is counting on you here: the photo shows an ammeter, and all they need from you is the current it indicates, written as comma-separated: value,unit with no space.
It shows 24,A
